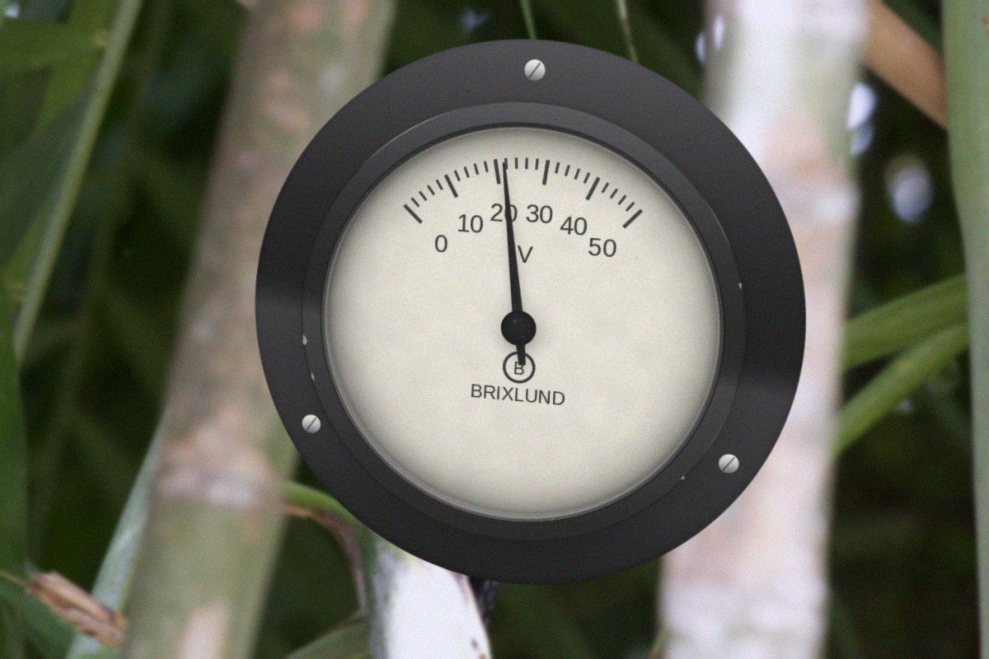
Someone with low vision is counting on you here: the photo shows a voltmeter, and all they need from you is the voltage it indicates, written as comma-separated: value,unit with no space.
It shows 22,V
